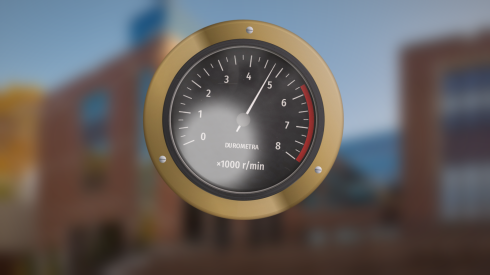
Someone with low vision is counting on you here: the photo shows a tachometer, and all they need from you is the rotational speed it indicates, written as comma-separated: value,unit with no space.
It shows 4750,rpm
